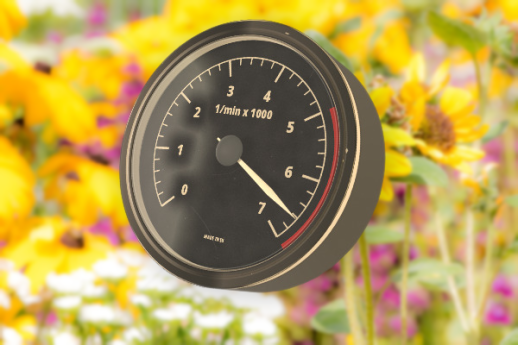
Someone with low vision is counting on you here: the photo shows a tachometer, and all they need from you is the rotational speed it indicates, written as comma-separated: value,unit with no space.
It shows 6600,rpm
